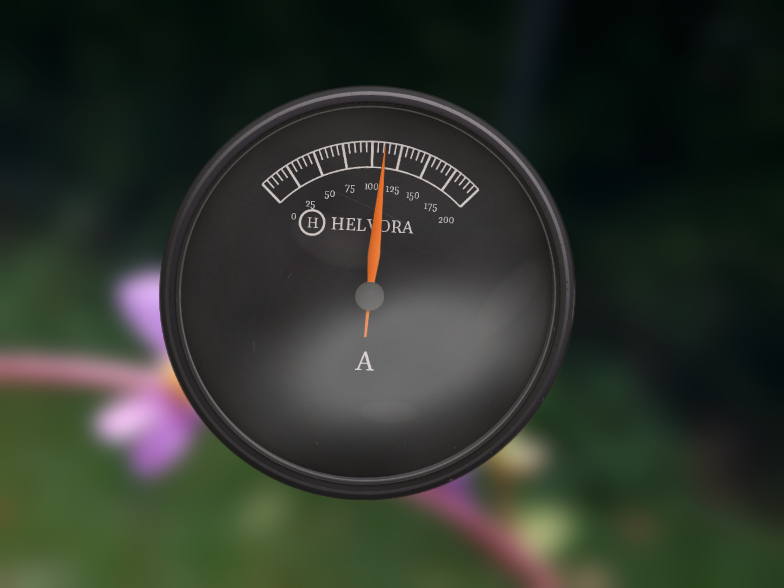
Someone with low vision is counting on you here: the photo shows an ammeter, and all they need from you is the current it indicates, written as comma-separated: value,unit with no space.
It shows 110,A
